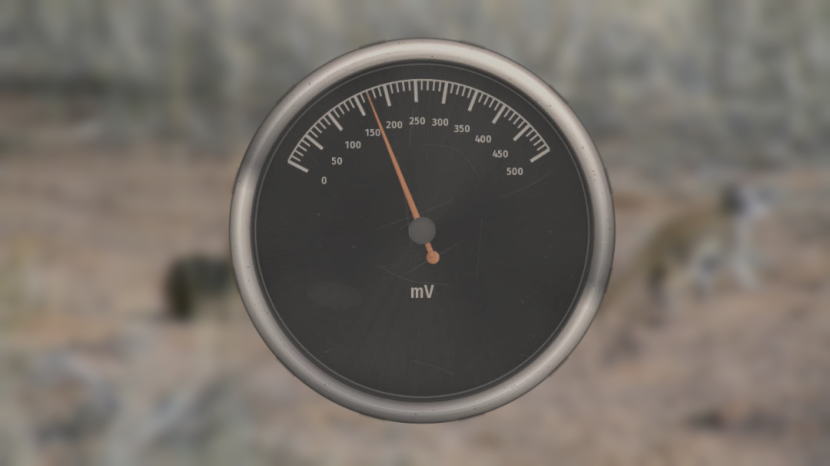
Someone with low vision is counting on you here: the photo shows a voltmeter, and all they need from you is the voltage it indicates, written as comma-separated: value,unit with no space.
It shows 170,mV
